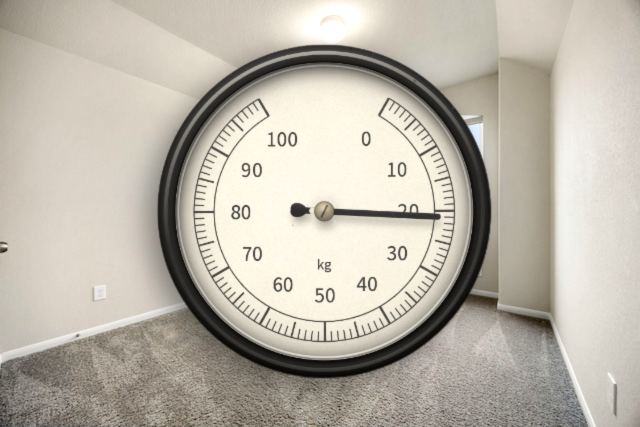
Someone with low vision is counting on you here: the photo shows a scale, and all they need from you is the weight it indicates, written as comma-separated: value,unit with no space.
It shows 21,kg
